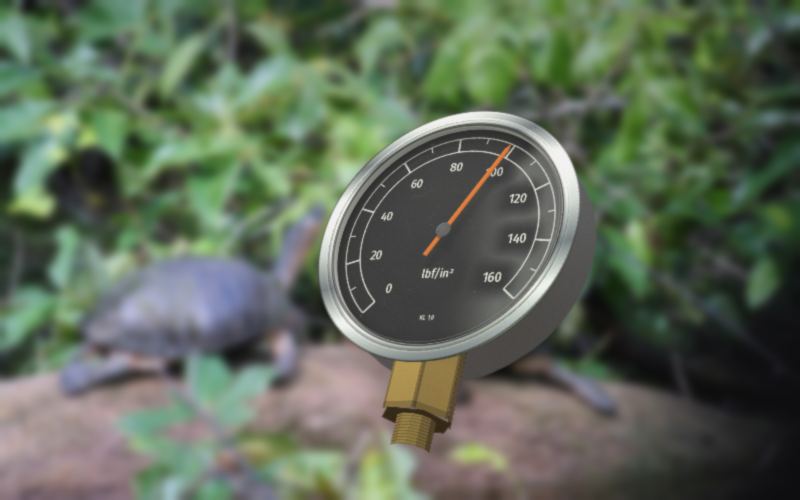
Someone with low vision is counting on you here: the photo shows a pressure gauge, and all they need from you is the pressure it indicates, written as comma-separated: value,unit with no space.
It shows 100,psi
